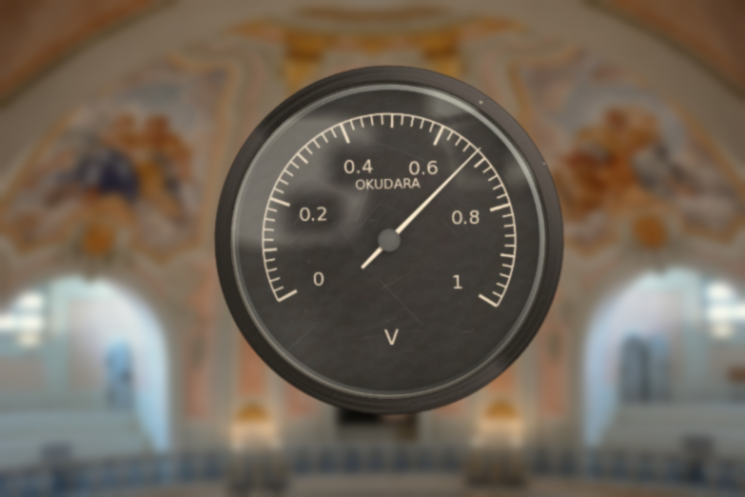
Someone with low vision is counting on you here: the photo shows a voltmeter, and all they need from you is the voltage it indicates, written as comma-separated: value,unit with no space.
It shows 0.68,V
